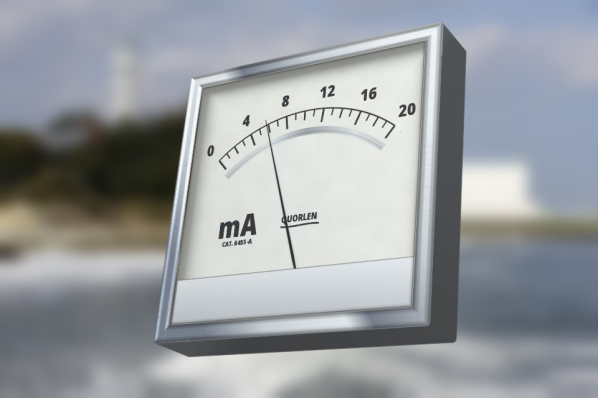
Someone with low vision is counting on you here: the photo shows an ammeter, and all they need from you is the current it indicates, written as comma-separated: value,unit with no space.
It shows 6,mA
